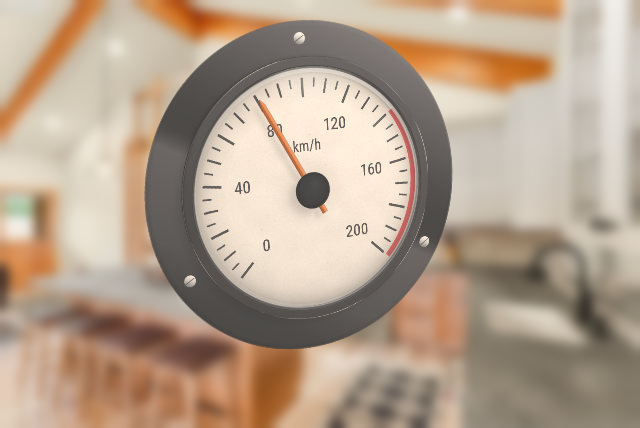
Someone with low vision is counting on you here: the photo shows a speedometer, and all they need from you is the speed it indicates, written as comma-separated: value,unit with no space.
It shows 80,km/h
